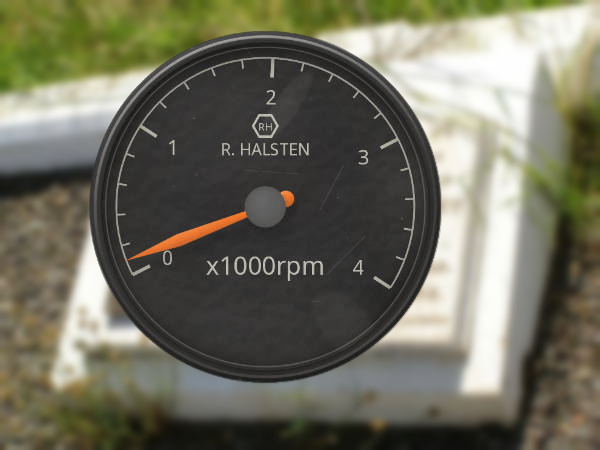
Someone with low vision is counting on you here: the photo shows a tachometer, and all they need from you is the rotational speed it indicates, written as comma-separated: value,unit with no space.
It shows 100,rpm
